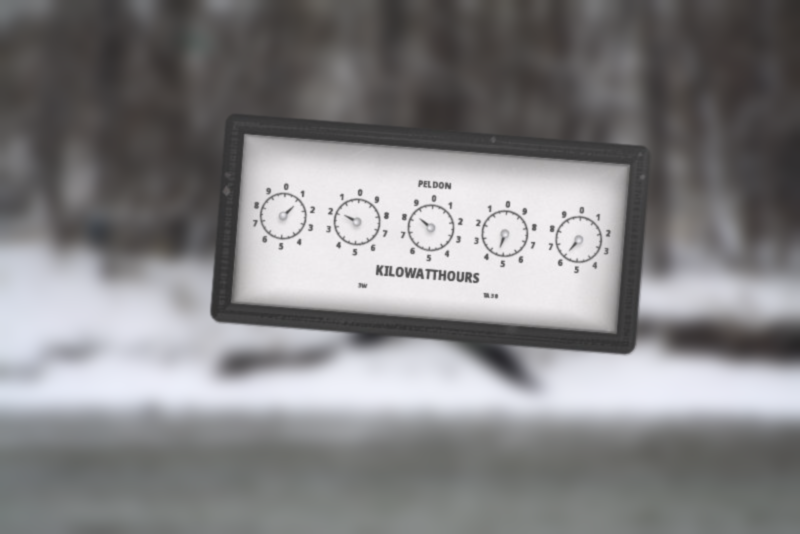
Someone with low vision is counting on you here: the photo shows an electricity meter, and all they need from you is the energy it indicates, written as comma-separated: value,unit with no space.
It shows 11846,kWh
